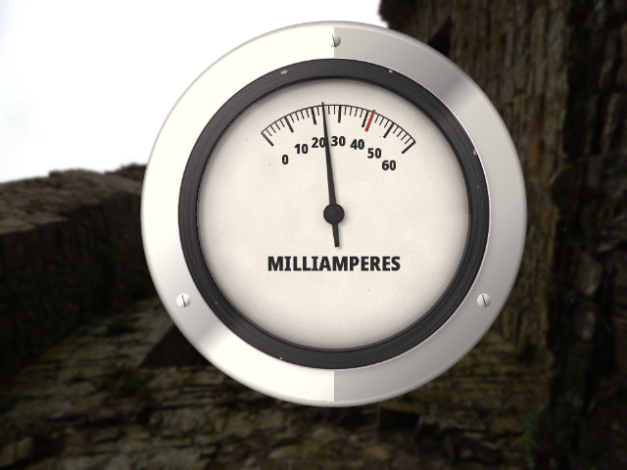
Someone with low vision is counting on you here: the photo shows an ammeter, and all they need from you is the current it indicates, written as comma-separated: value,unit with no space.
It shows 24,mA
